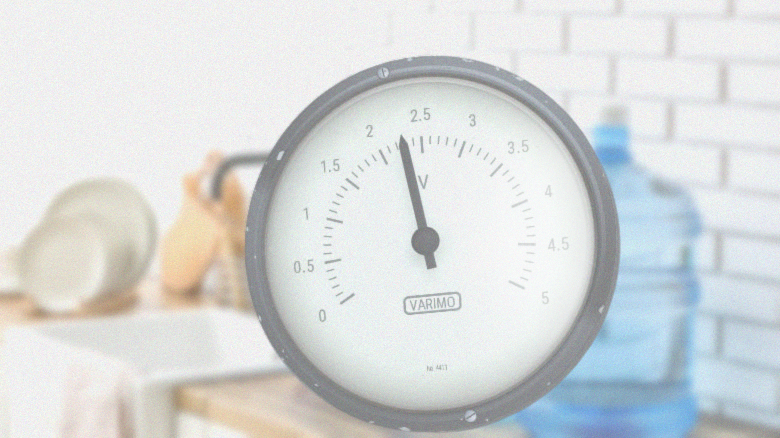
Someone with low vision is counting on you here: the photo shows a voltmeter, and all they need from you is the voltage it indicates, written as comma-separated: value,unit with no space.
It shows 2.3,V
